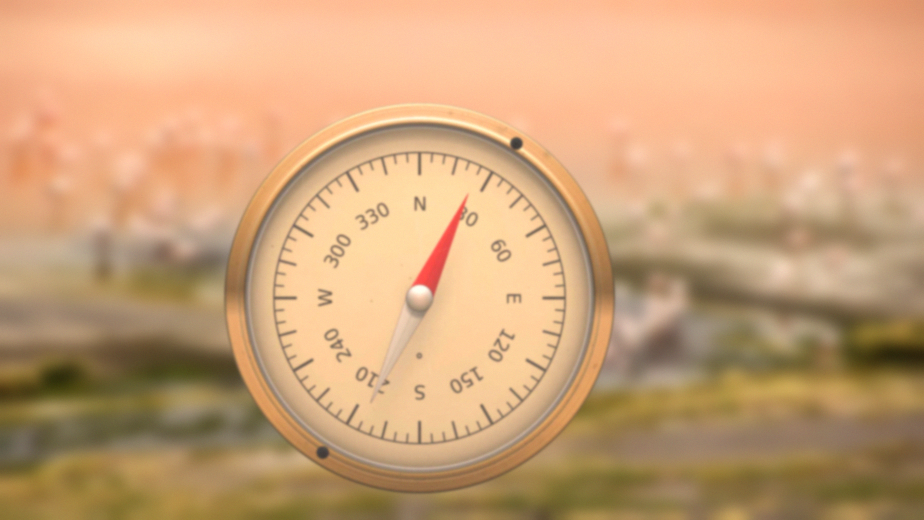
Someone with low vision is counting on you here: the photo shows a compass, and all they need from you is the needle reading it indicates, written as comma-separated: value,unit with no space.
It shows 25,°
